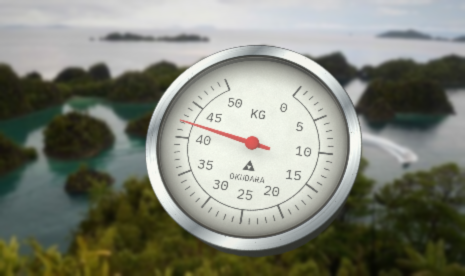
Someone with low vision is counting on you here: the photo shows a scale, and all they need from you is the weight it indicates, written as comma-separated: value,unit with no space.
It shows 42,kg
